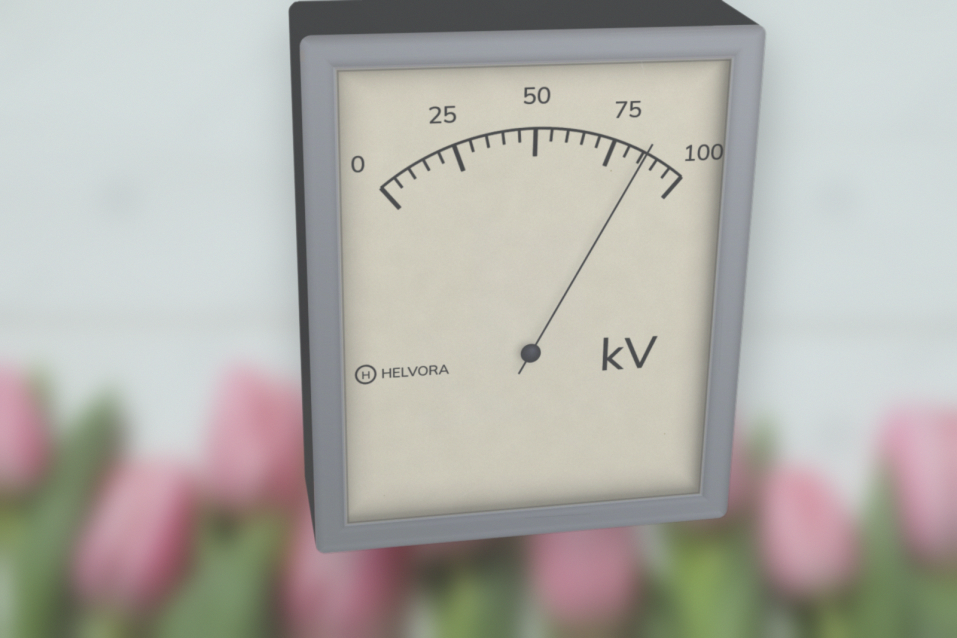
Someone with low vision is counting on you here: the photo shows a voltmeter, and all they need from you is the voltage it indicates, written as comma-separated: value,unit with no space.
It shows 85,kV
